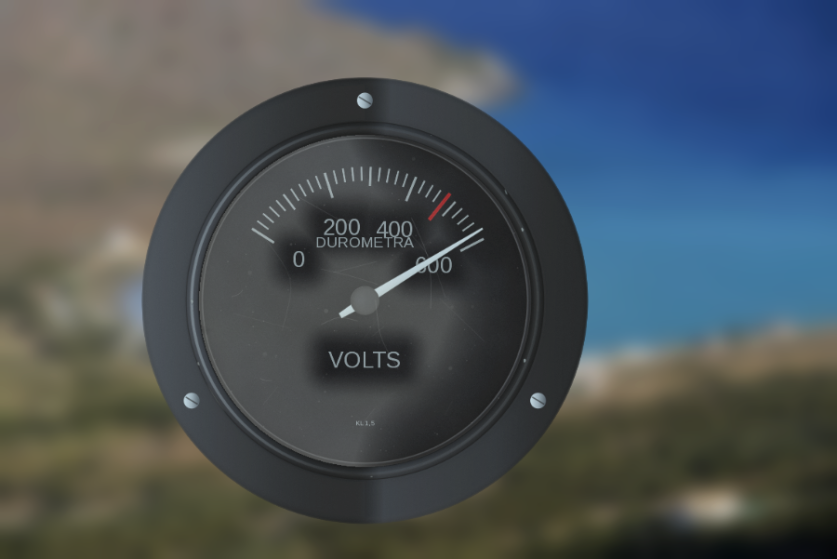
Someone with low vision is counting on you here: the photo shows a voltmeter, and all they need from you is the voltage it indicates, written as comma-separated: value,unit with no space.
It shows 580,V
